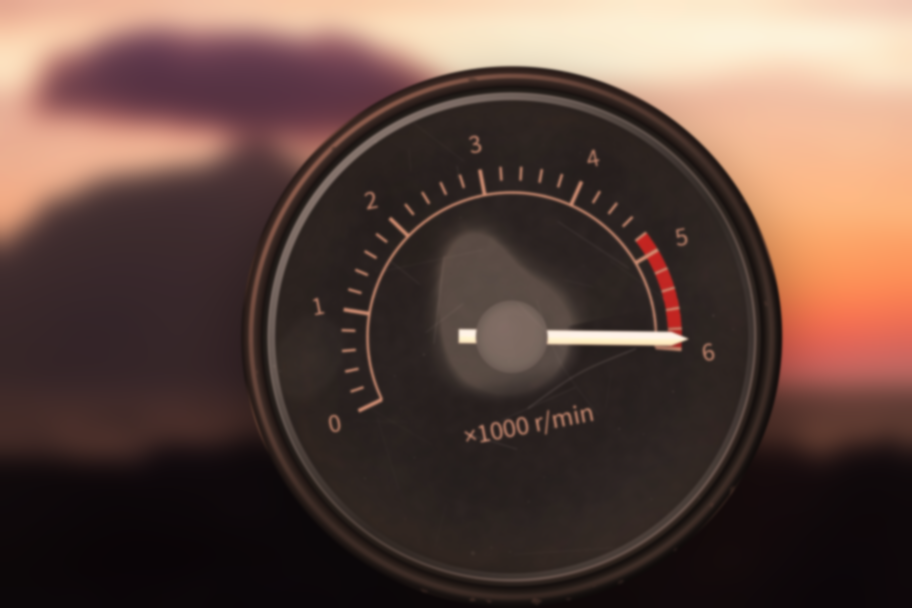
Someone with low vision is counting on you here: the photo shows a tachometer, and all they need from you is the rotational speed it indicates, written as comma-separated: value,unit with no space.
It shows 5900,rpm
